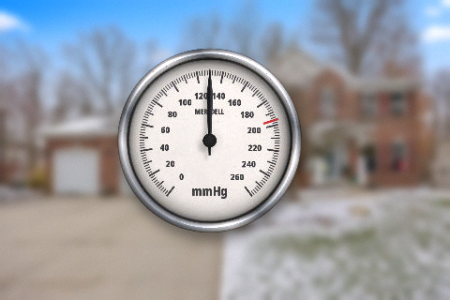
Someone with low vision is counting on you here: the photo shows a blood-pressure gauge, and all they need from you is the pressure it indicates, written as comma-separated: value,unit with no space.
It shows 130,mmHg
